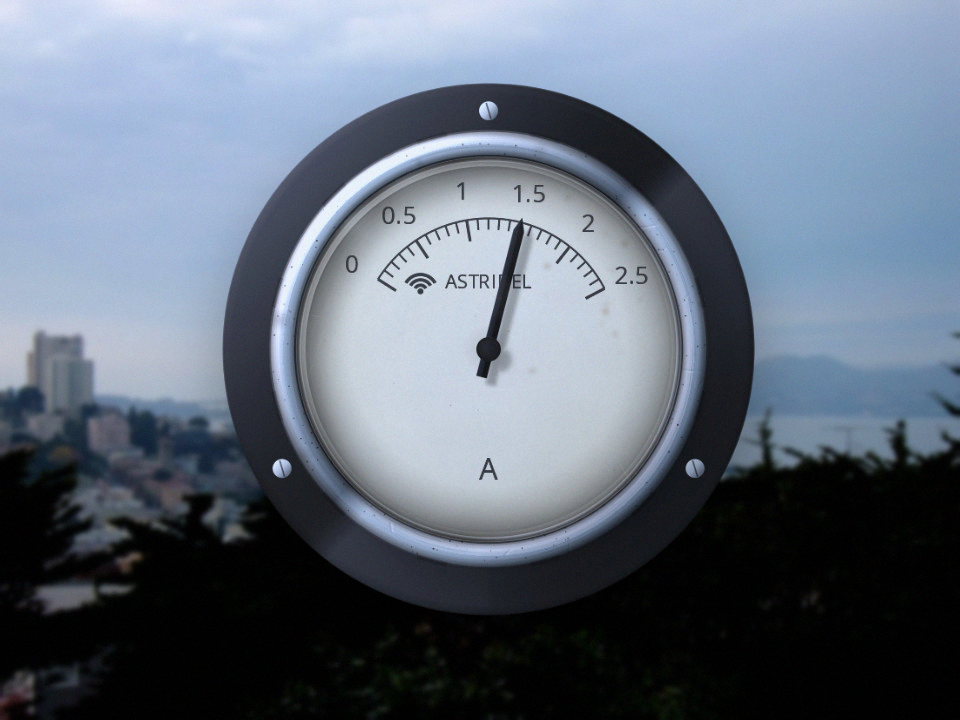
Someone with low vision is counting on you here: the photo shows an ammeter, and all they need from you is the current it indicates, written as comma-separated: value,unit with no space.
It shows 1.5,A
